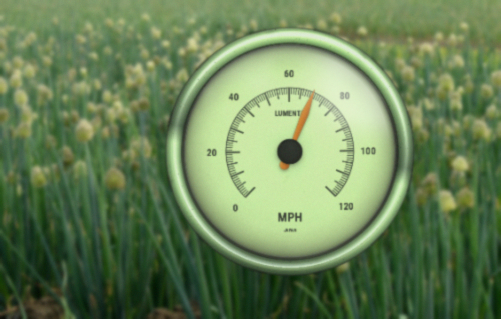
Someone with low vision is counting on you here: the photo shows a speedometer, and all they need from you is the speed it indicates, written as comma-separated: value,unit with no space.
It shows 70,mph
